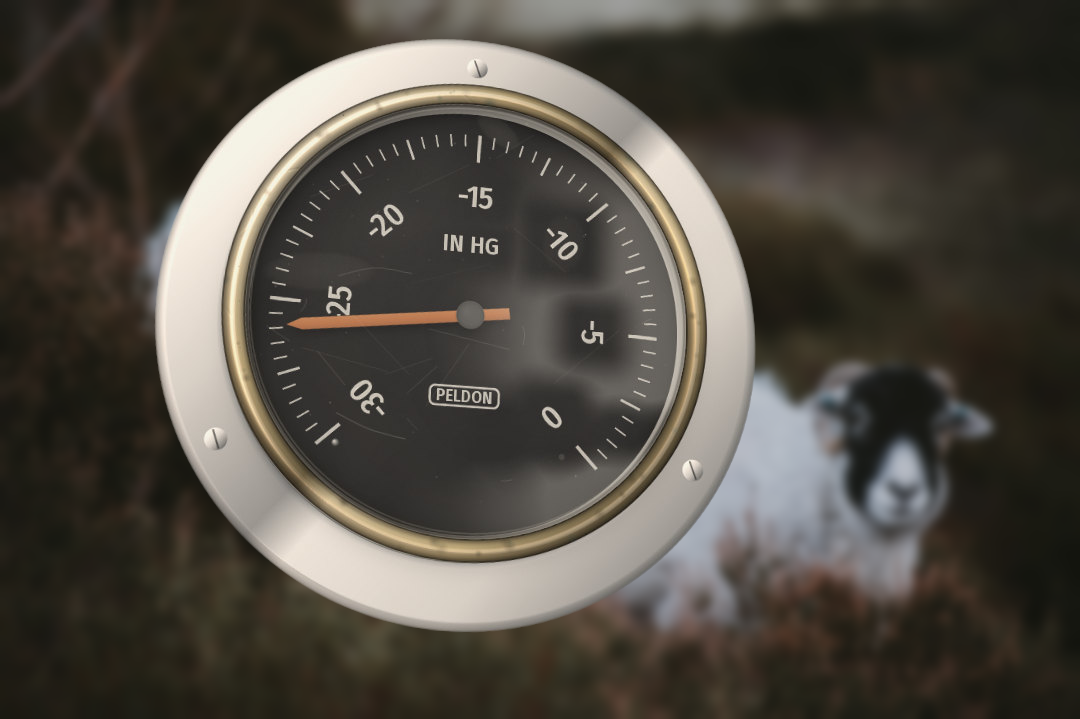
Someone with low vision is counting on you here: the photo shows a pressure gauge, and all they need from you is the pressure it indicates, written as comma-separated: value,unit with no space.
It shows -26,inHg
